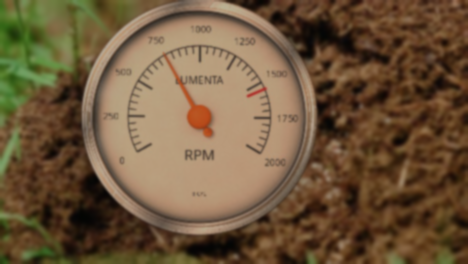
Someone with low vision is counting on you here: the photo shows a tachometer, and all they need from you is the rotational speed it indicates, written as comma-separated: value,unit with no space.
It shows 750,rpm
